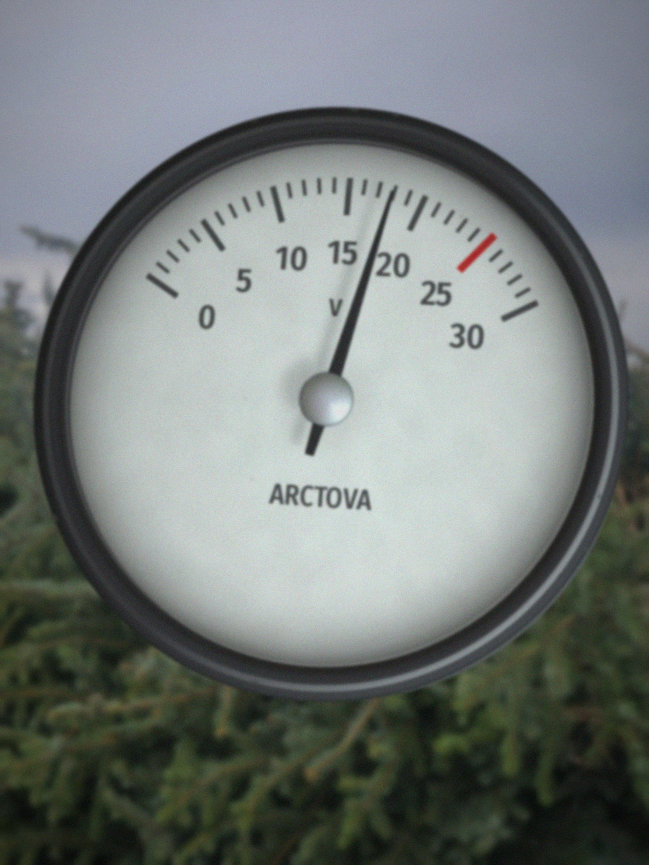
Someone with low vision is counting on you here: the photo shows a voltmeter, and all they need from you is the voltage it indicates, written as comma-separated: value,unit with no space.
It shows 18,V
